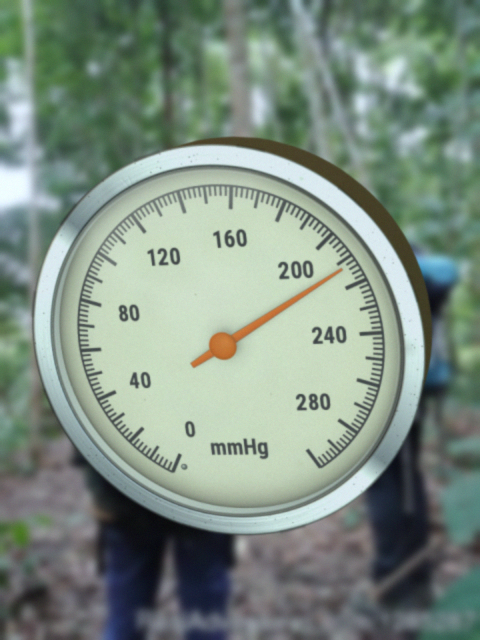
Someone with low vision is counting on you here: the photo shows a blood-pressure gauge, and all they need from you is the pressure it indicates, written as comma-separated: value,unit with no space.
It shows 212,mmHg
